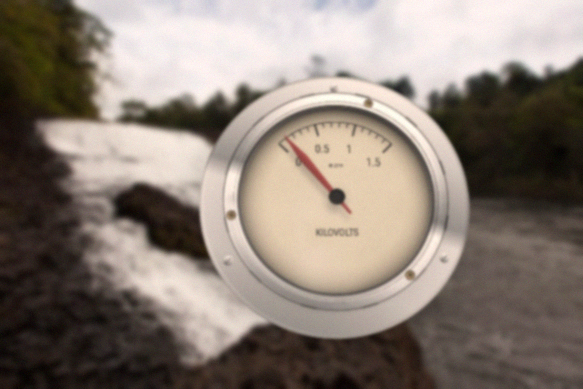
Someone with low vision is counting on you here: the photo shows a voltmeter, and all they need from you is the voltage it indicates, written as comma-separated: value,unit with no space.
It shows 0.1,kV
